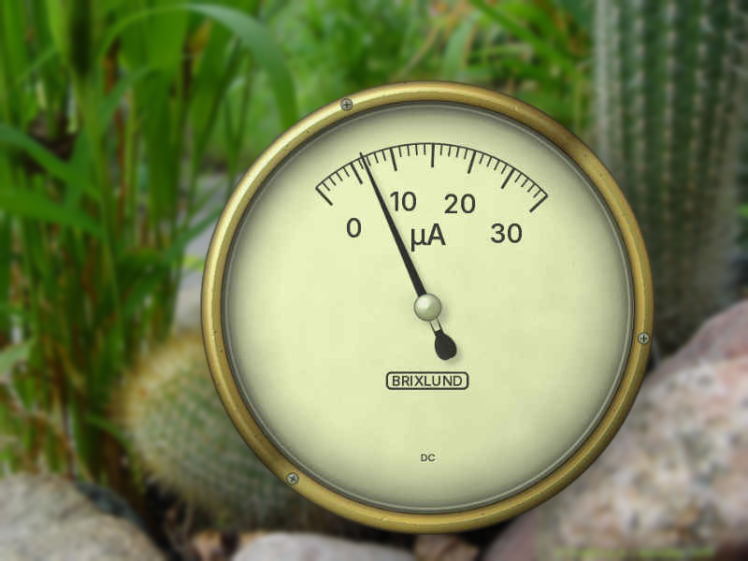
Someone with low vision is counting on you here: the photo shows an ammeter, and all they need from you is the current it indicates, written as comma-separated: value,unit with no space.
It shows 6.5,µA
